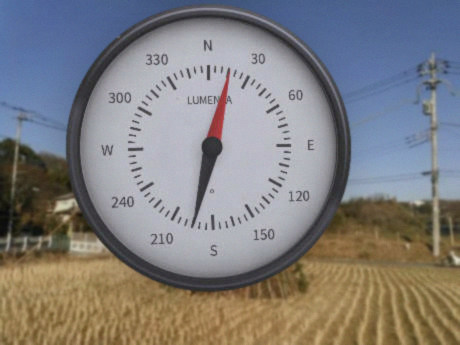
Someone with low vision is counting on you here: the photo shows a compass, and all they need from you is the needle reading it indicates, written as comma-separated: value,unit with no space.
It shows 15,°
